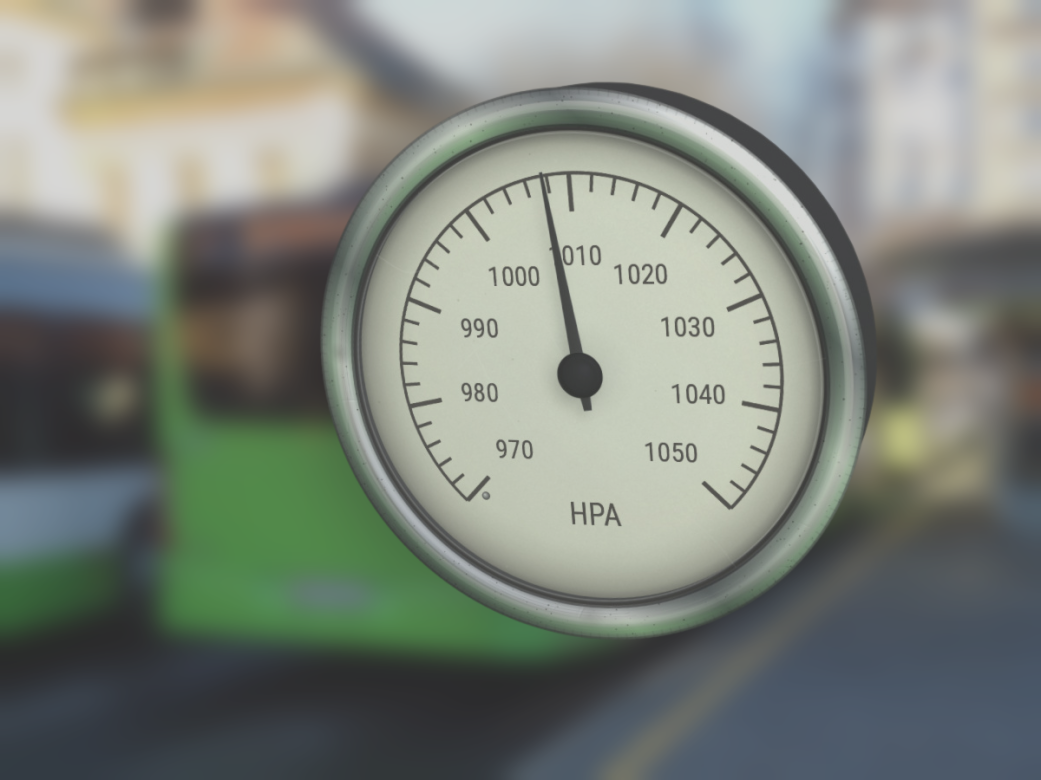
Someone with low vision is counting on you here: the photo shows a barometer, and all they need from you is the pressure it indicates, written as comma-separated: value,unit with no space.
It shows 1008,hPa
